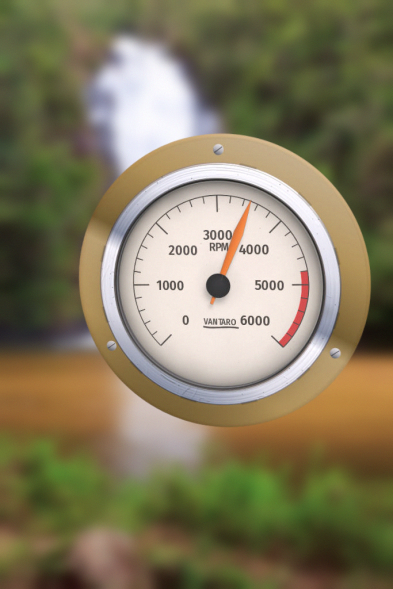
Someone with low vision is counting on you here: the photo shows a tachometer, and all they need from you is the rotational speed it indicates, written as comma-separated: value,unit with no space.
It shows 3500,rpm
